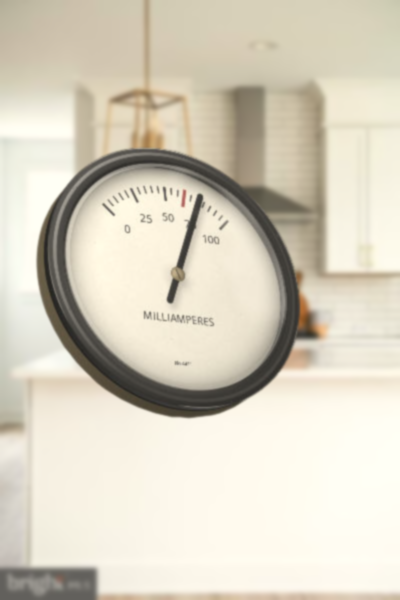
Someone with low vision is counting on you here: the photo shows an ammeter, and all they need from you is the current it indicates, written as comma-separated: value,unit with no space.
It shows 75,mA
